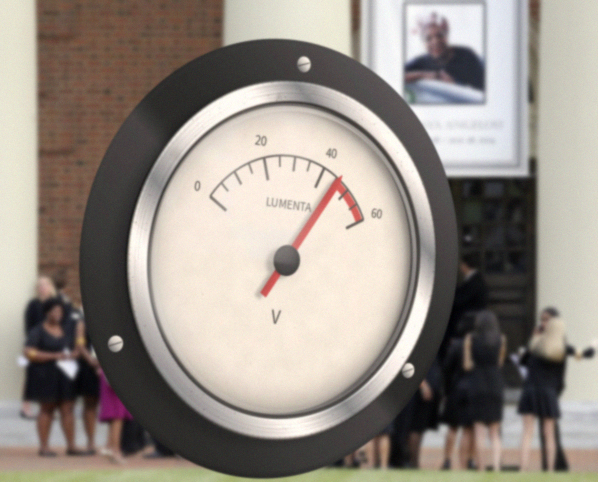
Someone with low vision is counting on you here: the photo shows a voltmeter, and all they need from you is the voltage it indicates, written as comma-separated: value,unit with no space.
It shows 45,V
